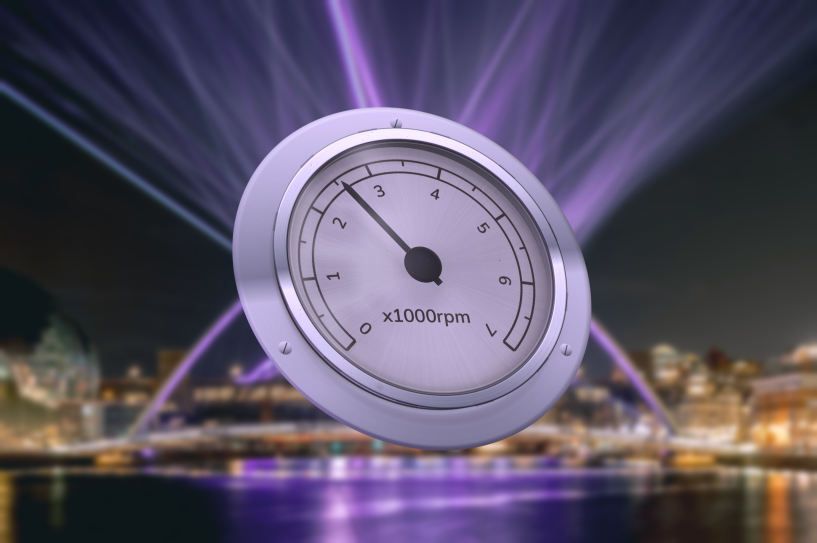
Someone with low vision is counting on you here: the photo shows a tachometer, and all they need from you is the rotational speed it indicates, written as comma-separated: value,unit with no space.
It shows 2500,rpm
